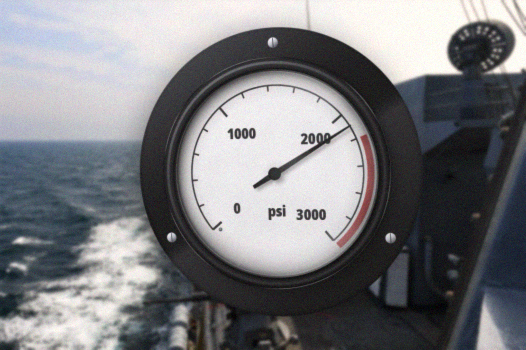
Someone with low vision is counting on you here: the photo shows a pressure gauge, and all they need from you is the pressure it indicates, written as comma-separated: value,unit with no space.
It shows 2100,psi
